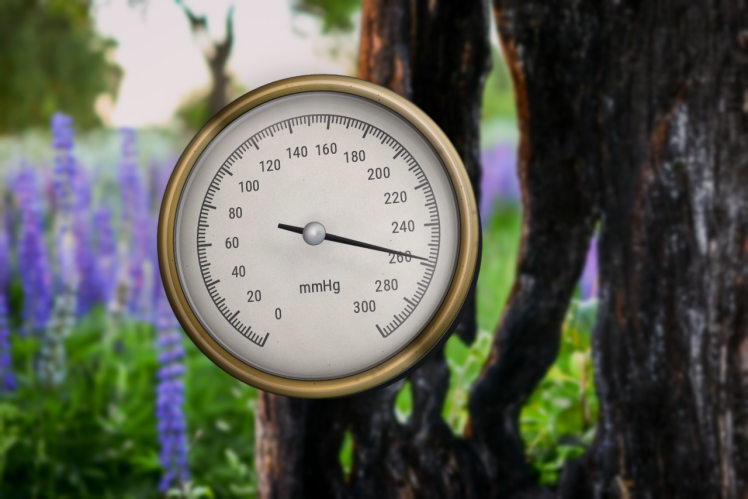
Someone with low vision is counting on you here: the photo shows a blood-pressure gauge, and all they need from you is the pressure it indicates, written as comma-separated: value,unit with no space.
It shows 258,mmHg
